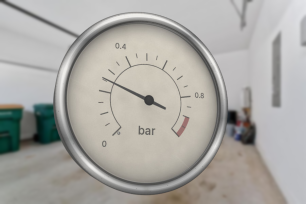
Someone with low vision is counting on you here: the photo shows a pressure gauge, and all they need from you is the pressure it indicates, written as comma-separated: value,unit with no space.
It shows 0.25,bar
